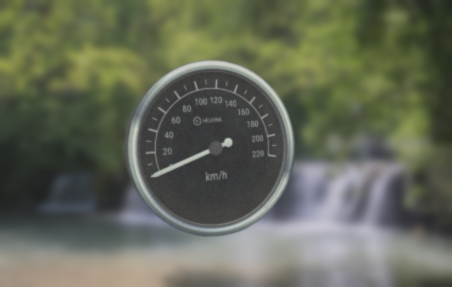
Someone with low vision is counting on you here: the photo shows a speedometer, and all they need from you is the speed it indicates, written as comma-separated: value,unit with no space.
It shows 0,km/h
